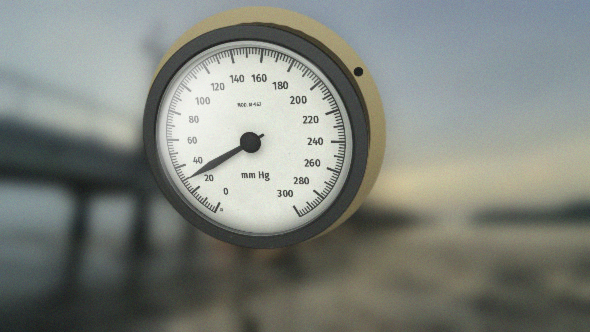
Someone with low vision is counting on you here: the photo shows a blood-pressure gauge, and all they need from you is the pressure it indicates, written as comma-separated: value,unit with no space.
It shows 30,mmHg
